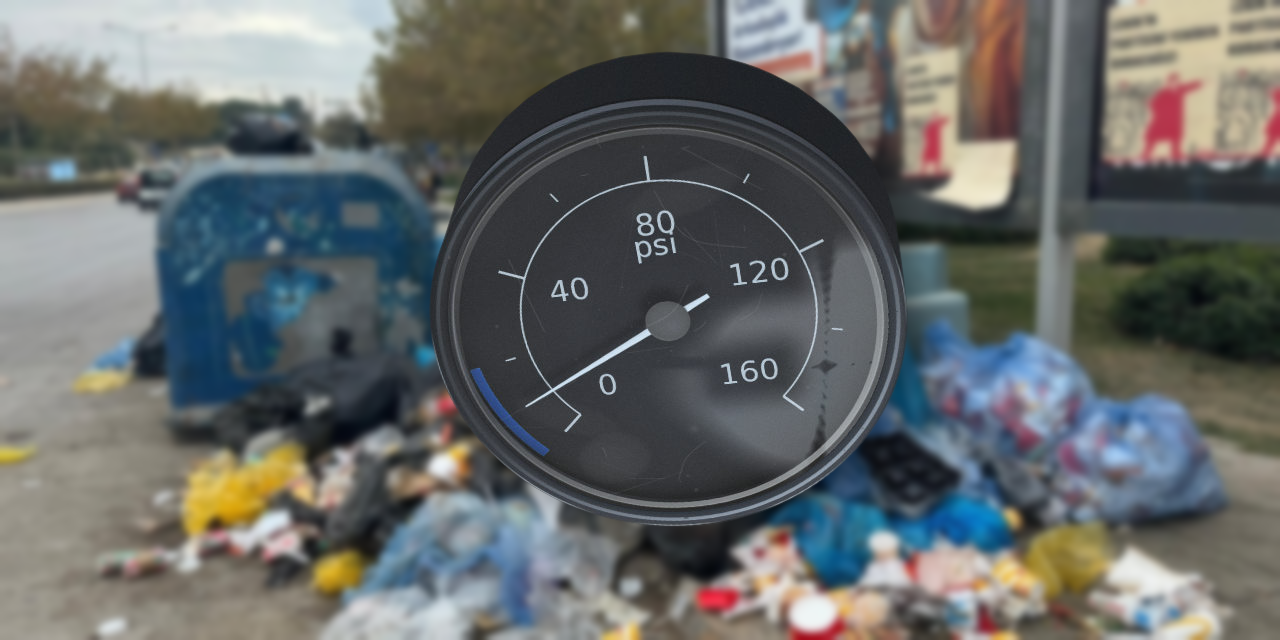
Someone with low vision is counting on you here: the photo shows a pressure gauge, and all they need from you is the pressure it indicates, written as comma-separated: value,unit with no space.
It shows 10,psi
